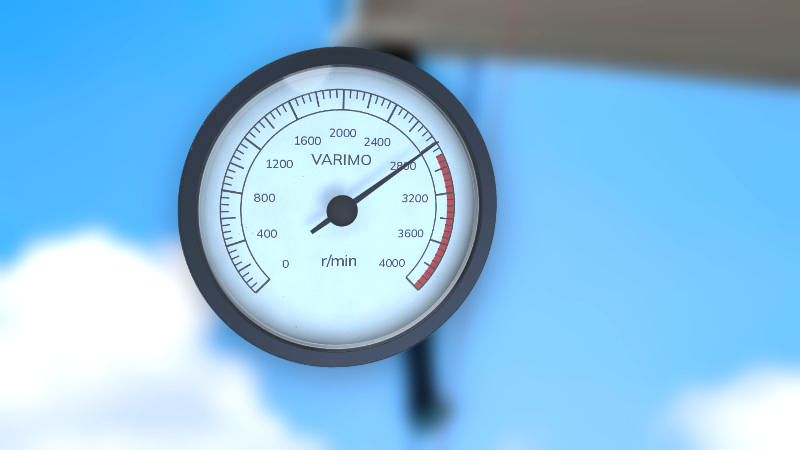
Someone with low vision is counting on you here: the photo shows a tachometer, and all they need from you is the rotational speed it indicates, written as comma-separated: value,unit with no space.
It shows 2800,rpm
